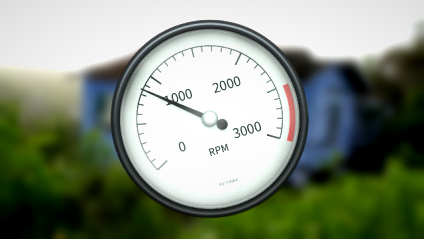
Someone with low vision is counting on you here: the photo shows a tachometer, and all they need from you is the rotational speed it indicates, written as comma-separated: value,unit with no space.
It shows 850,rpm
